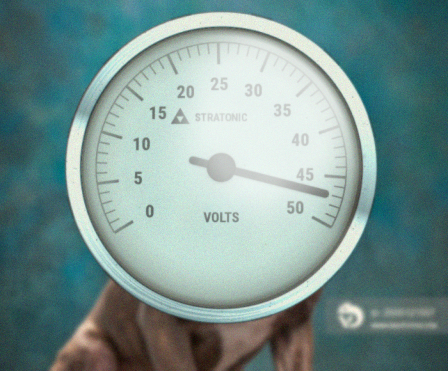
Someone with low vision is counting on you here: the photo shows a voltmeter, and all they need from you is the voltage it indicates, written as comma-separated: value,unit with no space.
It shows 47,V
